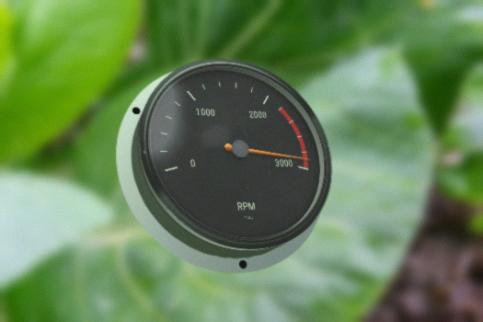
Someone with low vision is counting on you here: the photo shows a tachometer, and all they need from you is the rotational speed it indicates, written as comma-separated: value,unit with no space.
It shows 2900,rpm
